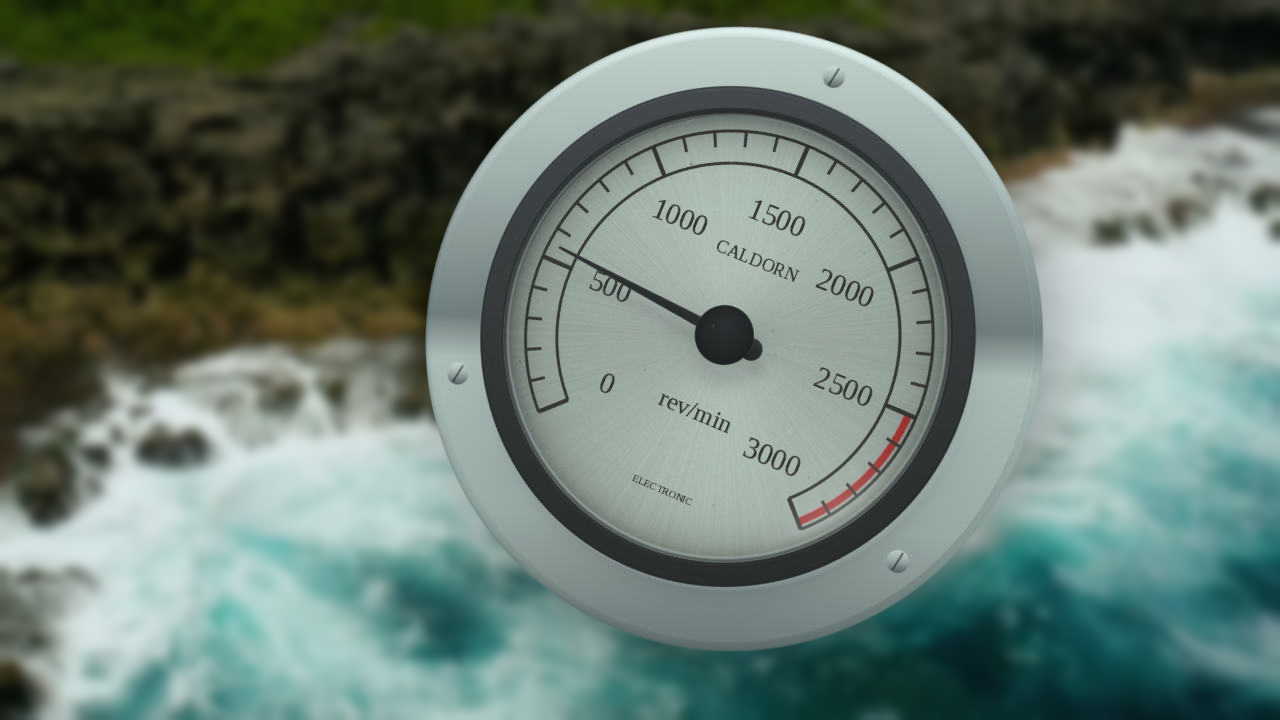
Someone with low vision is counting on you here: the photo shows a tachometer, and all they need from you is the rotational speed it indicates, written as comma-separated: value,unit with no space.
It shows 550,rpm
